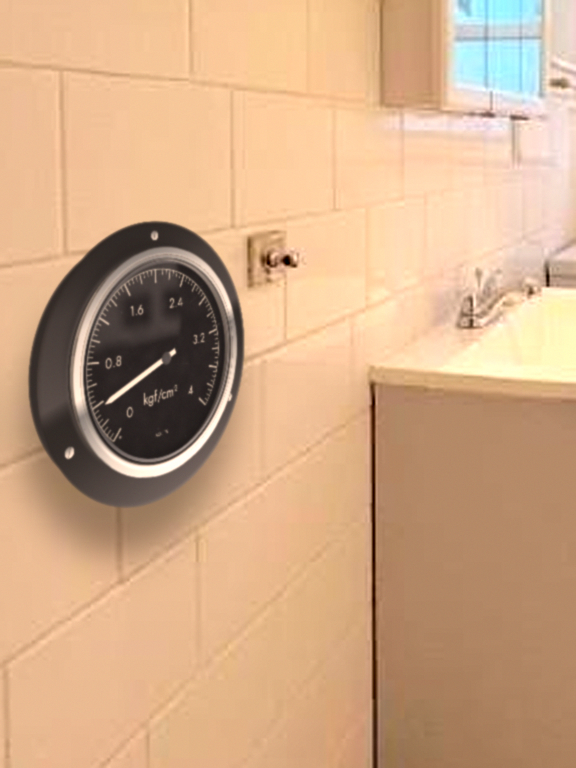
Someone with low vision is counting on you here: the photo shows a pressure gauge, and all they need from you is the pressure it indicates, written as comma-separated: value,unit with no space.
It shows 0.4,kg/cm²
